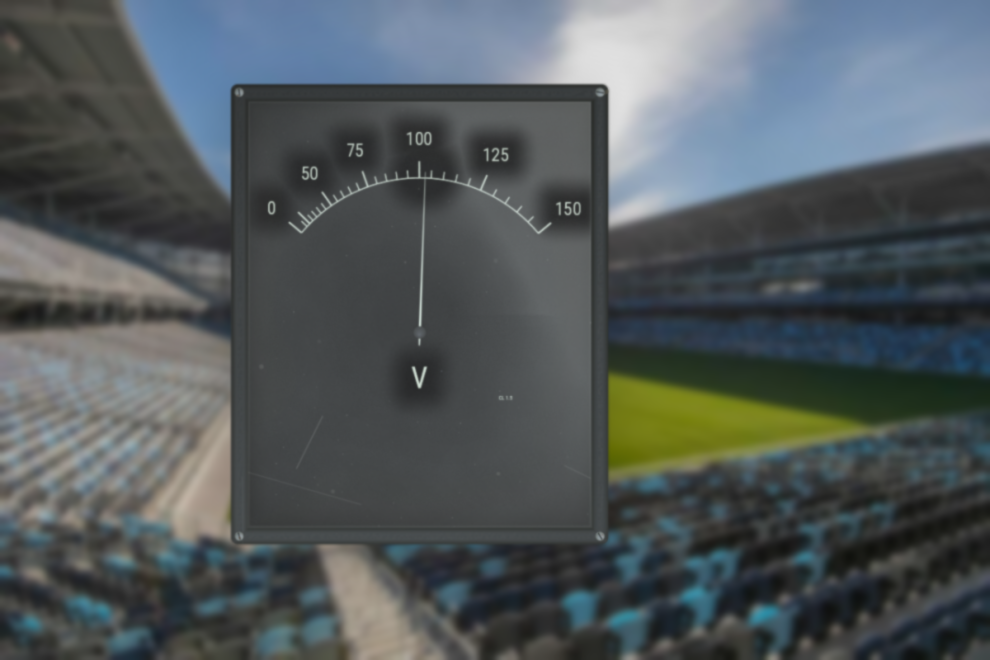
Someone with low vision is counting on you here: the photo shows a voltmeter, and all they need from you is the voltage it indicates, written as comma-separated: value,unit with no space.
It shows 102.5,V
